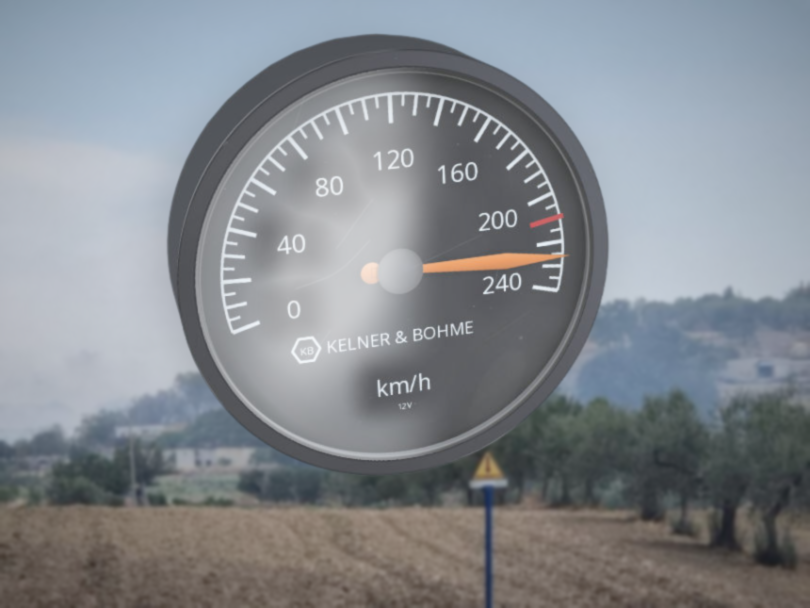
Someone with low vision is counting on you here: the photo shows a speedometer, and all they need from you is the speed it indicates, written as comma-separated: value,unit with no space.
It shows 225,km/h
